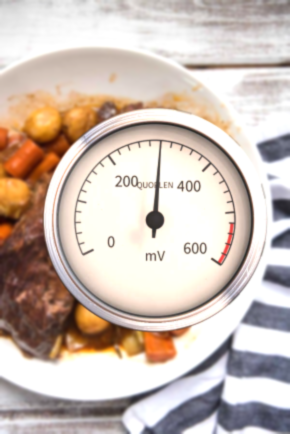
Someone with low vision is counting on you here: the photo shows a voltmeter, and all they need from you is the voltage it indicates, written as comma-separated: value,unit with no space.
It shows 300,mV
